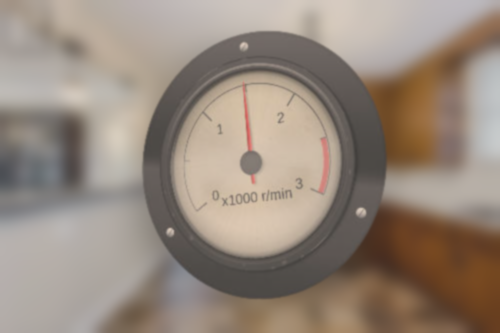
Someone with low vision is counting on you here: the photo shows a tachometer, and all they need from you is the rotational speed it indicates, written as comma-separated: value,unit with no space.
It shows 1500,rpm
